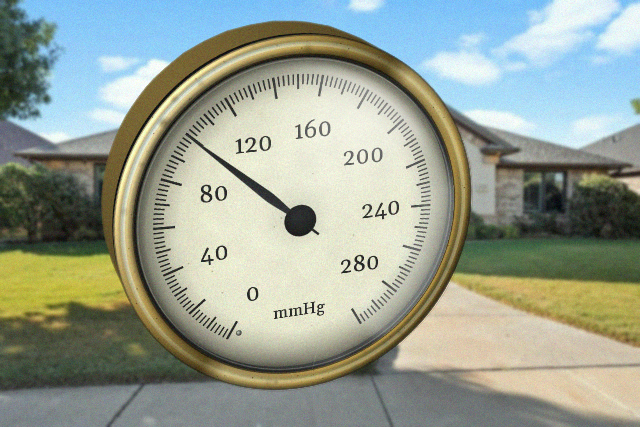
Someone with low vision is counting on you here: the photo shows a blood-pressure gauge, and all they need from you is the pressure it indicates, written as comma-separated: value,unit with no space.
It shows 100,mmHg
